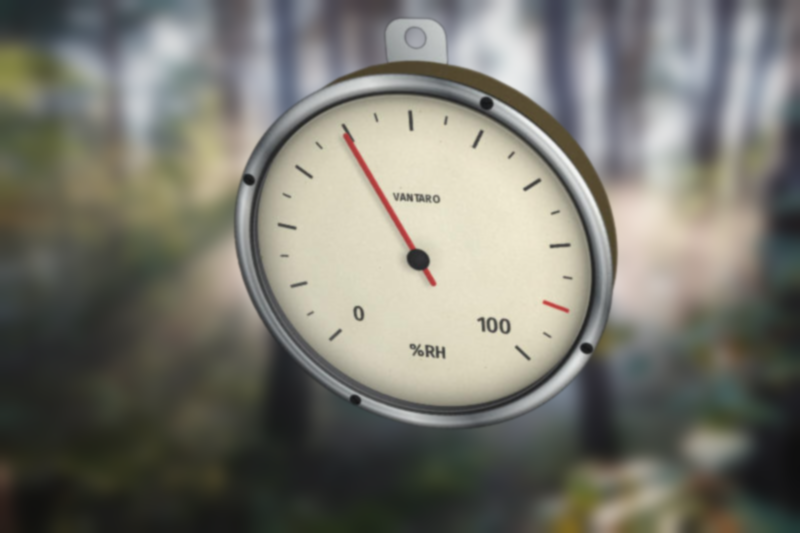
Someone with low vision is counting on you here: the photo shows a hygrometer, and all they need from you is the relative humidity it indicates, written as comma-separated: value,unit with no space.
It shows 40,%
